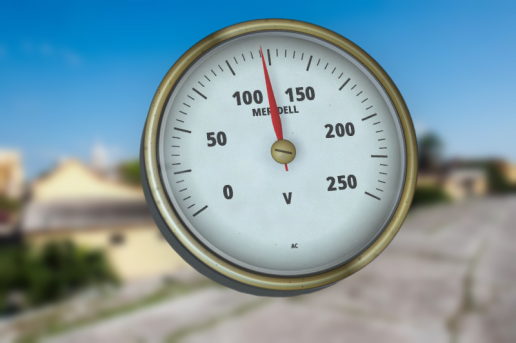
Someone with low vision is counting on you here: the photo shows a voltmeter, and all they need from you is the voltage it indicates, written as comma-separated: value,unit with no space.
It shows 120,V
